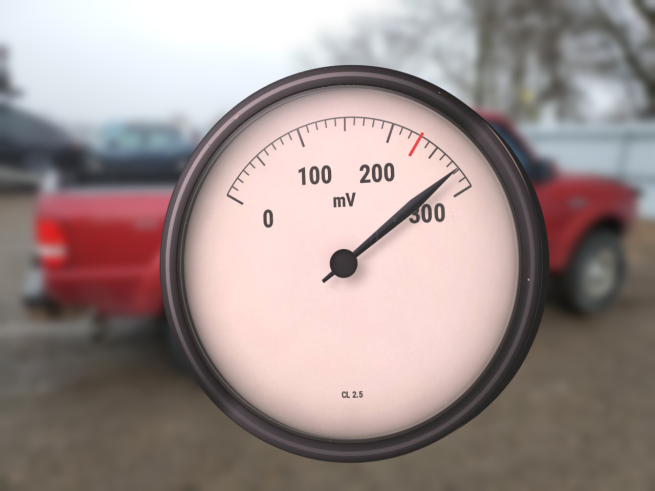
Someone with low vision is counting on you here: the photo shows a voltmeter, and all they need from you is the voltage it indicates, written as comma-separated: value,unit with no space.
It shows 280,mV
